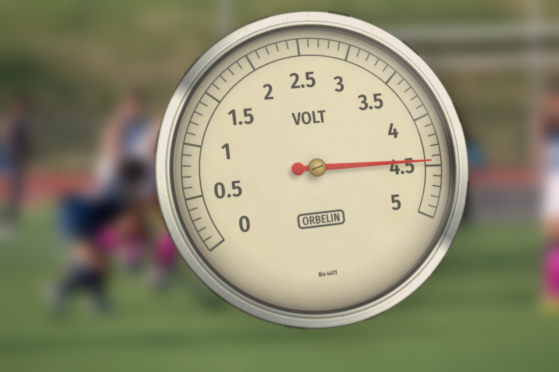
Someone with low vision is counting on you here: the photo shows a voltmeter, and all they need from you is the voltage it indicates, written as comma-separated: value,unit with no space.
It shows 4.45,V
